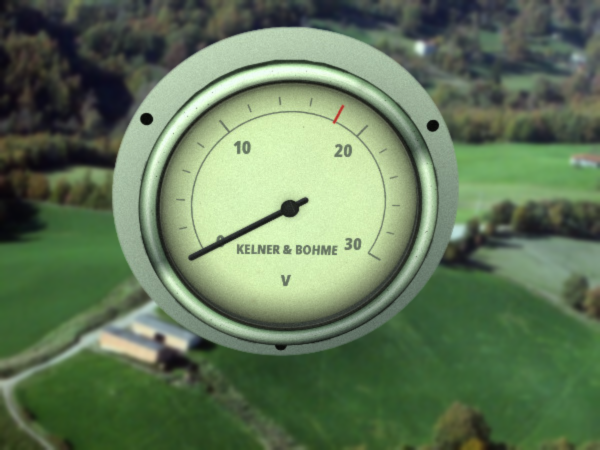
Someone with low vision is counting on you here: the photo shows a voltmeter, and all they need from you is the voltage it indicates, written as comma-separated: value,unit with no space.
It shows 0,V
